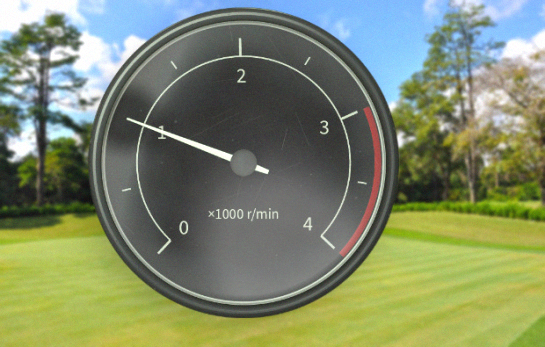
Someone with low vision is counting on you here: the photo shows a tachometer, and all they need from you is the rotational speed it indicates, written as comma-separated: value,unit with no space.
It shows 1000,rpm
